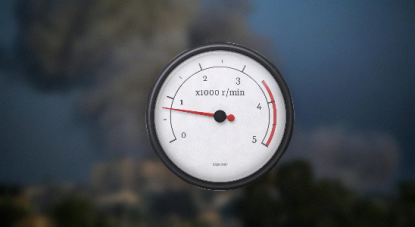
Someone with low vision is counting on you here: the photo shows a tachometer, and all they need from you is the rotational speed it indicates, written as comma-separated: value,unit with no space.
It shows 750,rpm
